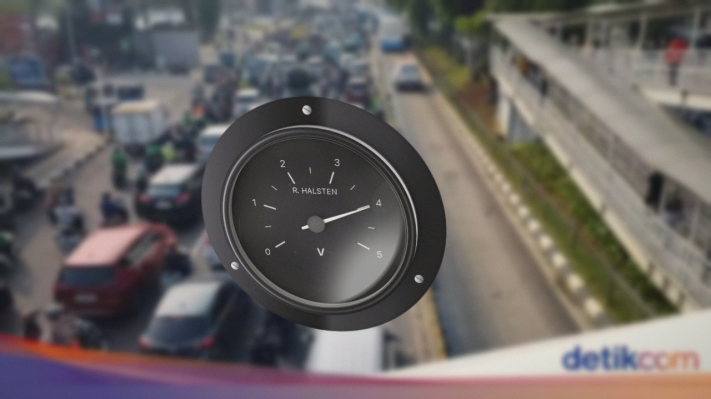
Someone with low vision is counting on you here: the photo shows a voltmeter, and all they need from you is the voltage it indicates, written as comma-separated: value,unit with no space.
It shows 4,V
